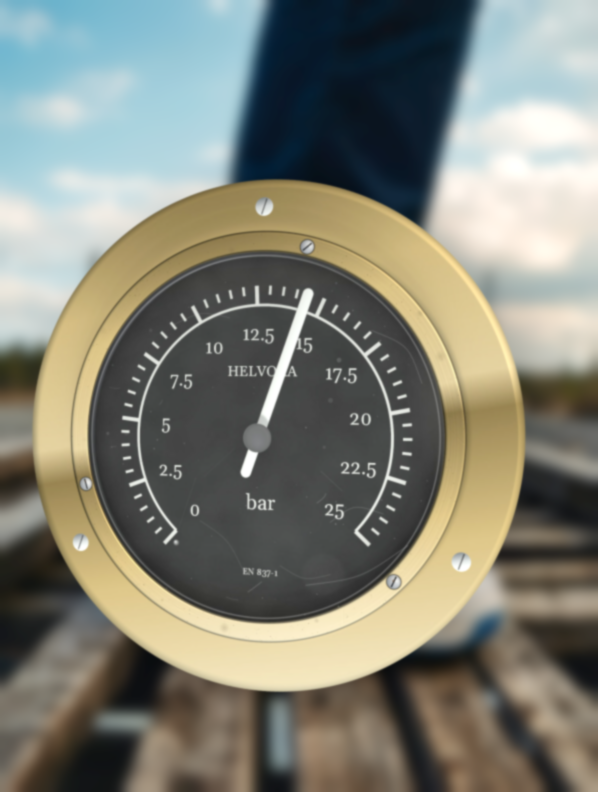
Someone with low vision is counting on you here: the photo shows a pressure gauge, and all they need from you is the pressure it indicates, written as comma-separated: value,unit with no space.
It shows 14.5,bar
